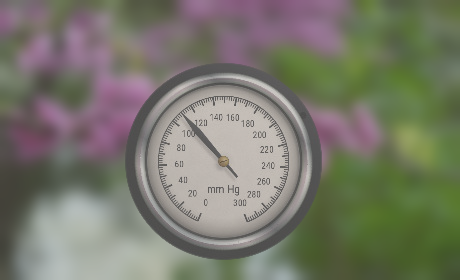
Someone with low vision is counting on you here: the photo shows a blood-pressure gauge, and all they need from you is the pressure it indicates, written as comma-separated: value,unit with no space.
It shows 110,mmHg
